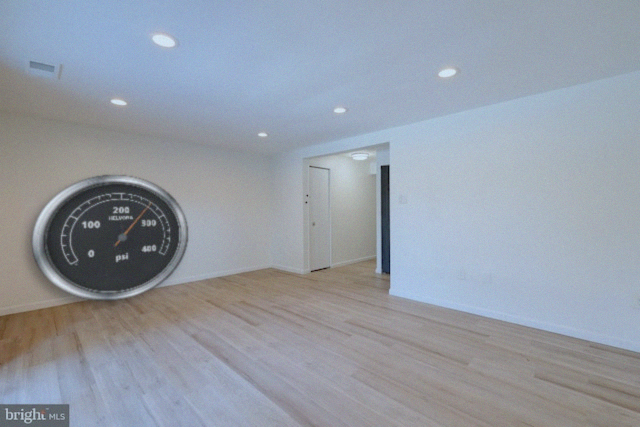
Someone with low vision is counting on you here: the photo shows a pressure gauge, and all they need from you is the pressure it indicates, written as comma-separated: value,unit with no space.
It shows 260,psi
